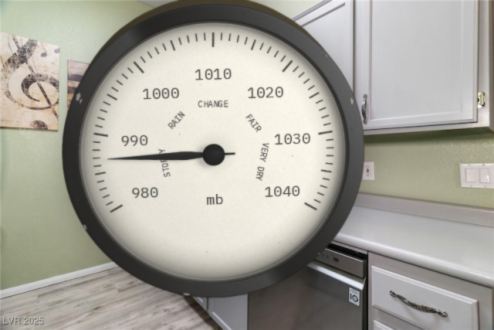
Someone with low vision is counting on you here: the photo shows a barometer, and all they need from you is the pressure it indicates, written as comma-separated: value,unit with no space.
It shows 987,mbar
